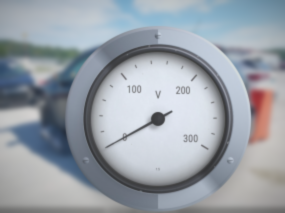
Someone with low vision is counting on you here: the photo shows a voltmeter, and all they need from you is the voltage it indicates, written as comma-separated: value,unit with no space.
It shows 0,V
